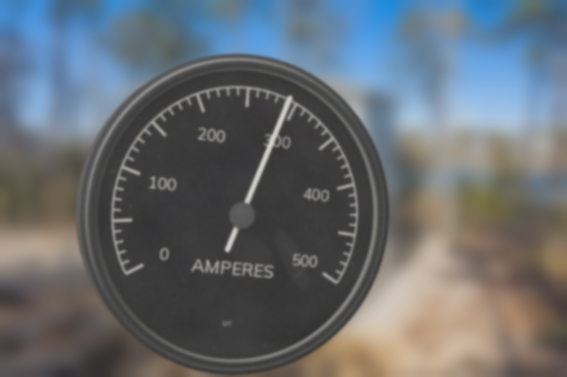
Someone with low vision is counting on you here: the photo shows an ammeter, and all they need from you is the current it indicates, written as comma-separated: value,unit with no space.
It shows 290,A
